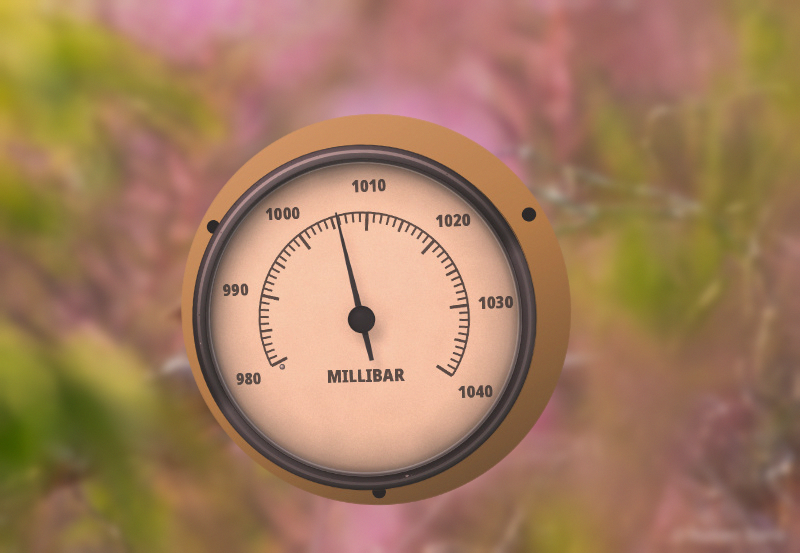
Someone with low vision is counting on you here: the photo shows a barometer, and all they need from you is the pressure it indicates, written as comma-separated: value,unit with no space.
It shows 1006,mbar
